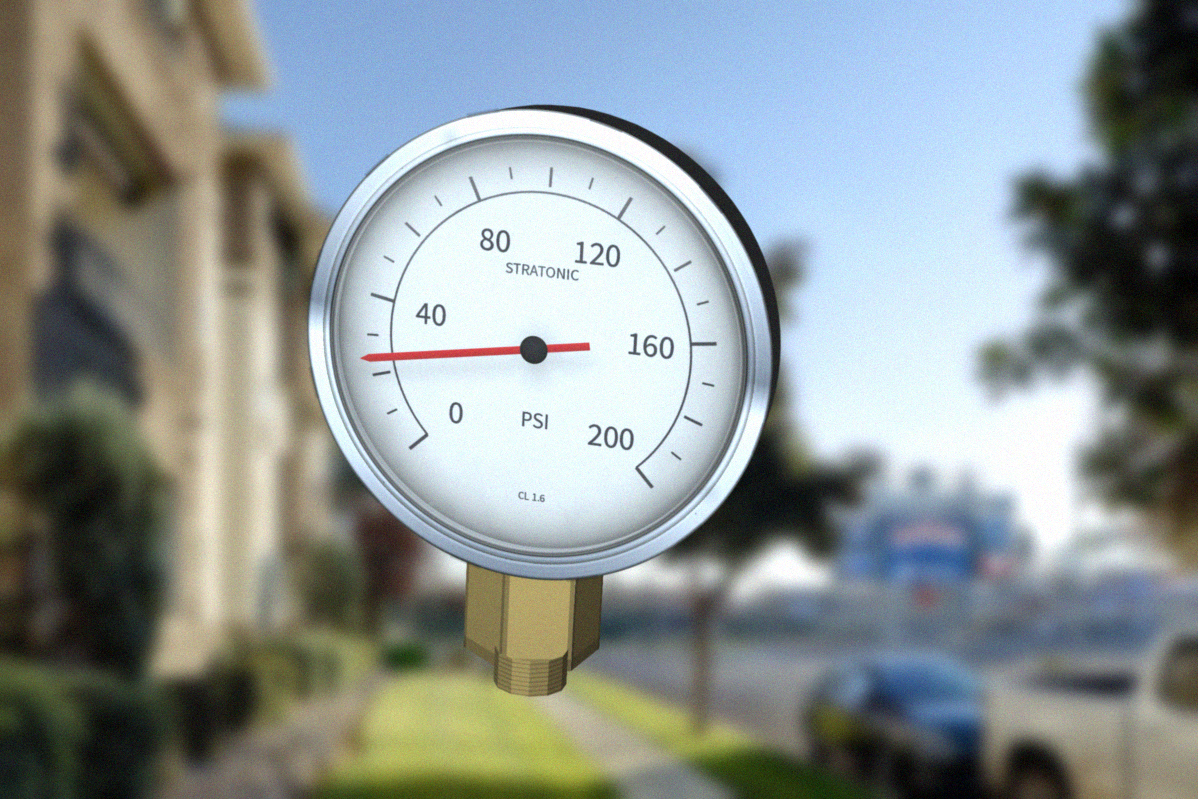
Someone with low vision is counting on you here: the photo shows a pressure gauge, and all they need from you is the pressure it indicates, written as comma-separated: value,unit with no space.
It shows 25,psi
